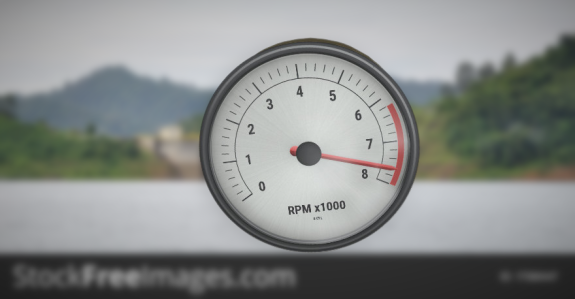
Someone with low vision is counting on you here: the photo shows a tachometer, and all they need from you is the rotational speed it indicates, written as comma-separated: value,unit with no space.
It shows 7600,rpm
